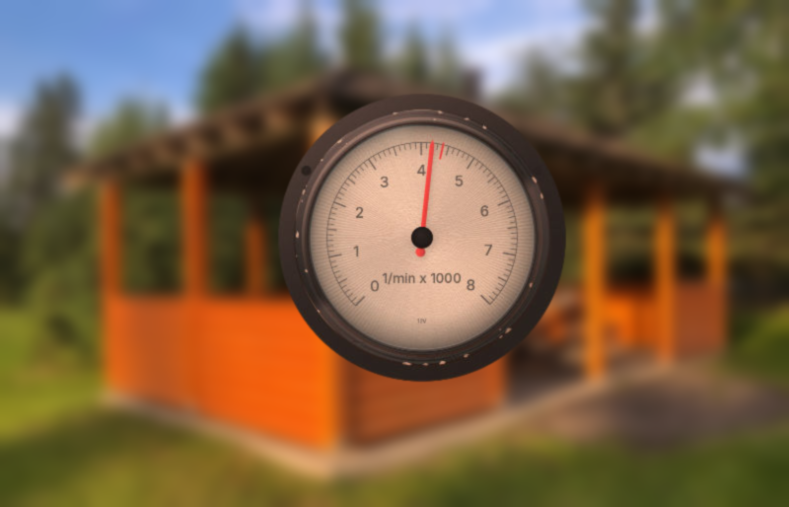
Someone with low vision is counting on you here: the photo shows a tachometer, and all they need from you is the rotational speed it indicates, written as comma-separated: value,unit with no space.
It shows 4200,rpm
